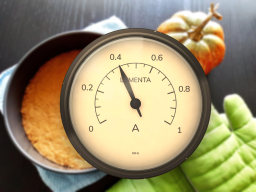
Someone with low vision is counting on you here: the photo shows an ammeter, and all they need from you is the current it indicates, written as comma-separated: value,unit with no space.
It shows 0.4,A
